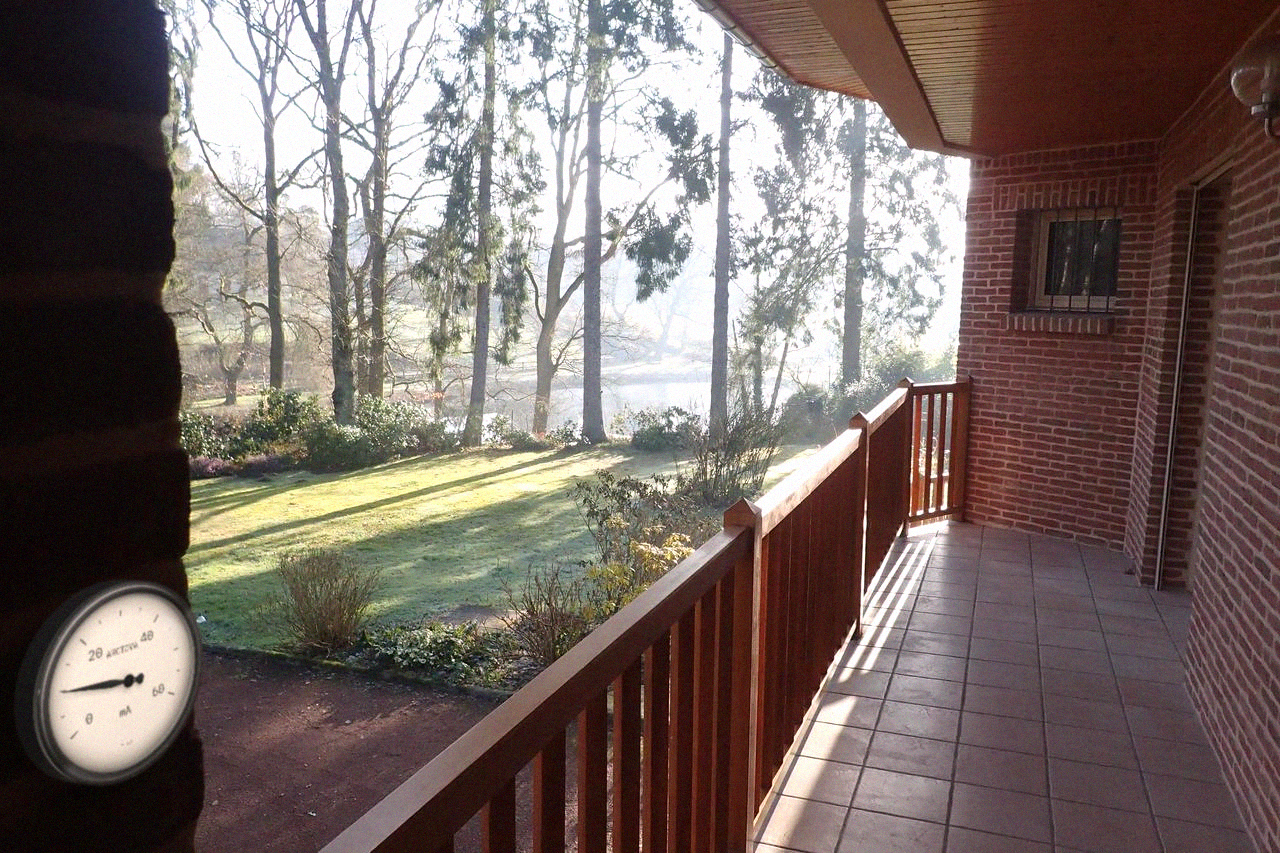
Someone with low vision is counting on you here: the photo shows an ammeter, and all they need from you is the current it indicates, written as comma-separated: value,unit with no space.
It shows 10,mA
